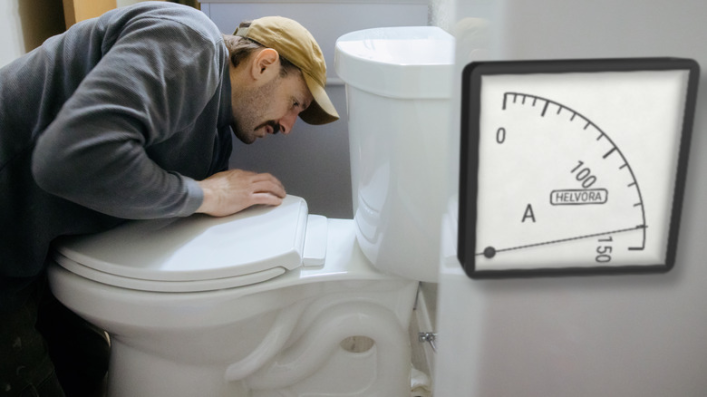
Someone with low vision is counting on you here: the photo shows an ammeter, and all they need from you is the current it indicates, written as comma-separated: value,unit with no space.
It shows 140,A
